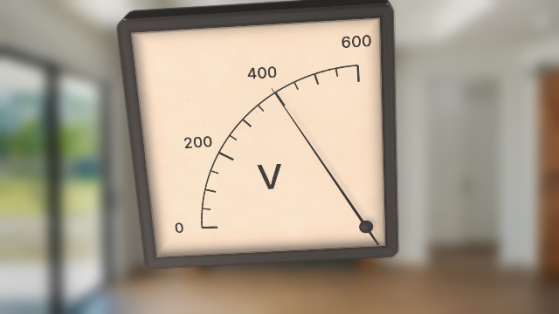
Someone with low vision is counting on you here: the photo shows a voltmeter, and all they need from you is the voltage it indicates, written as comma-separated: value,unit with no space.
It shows 400,V
